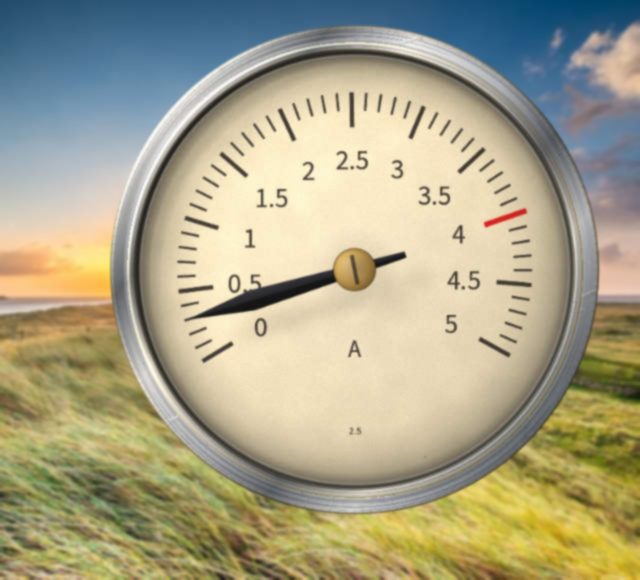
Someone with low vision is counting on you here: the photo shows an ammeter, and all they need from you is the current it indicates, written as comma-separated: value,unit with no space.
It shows 0.3,A
